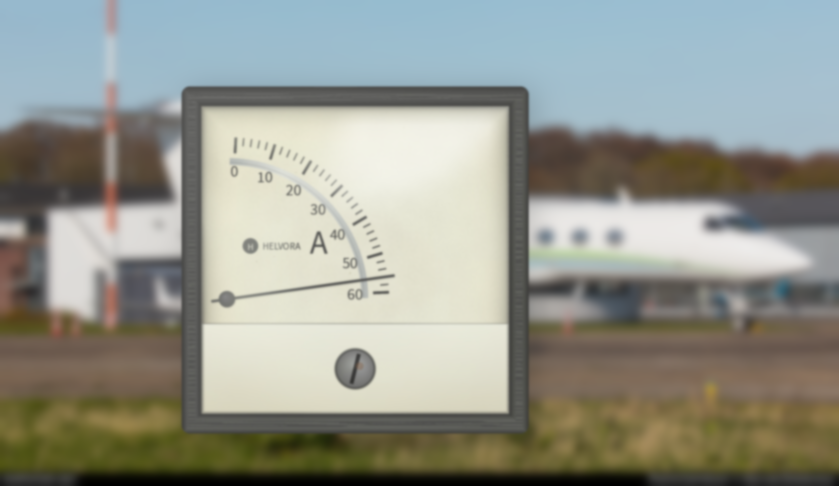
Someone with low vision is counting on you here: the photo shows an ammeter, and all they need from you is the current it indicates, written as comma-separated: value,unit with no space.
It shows 56,A
